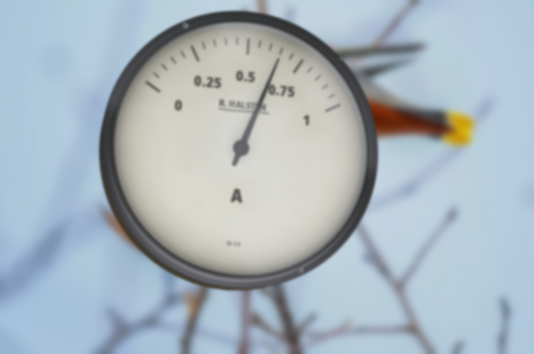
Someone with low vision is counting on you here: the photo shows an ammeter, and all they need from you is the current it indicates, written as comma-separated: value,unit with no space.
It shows 0.65,A
